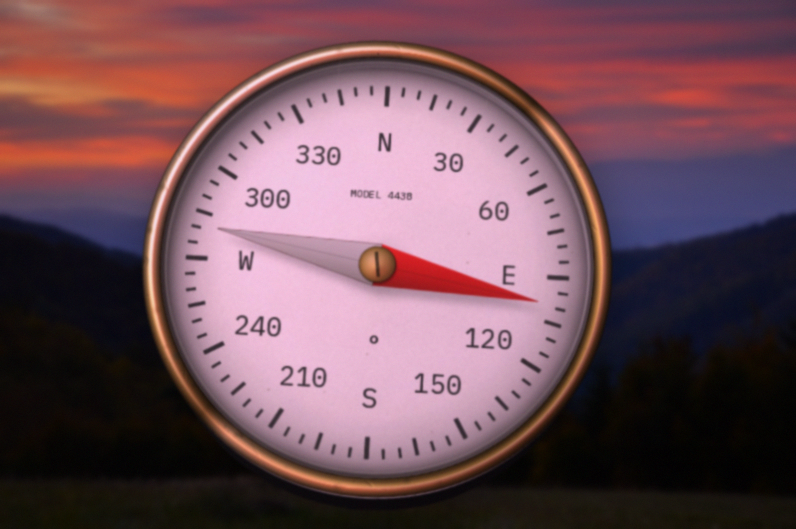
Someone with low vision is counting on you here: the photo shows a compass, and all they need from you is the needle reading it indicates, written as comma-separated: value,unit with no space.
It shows 100,°
